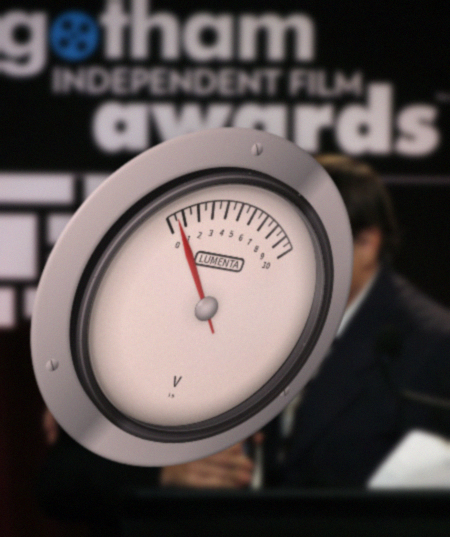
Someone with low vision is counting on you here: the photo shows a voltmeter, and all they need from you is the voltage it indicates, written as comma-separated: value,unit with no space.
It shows 0.5,V
